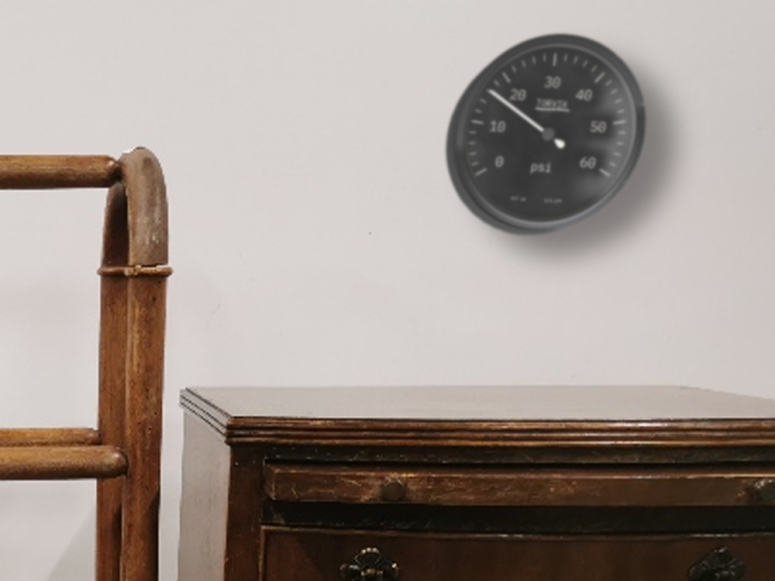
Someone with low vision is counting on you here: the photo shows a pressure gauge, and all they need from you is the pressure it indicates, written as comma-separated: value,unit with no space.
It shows 16,psi
